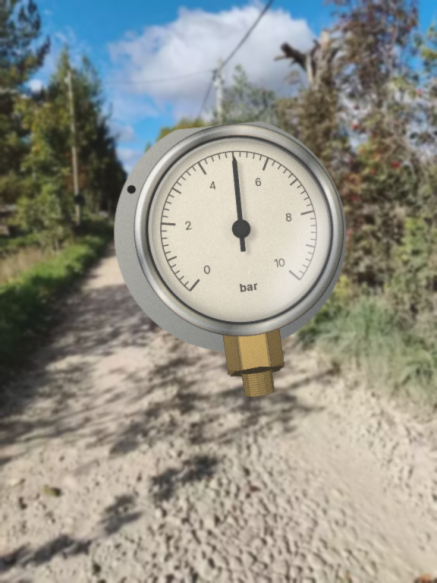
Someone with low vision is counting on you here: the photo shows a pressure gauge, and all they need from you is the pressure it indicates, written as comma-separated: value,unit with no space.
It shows 5,bar
